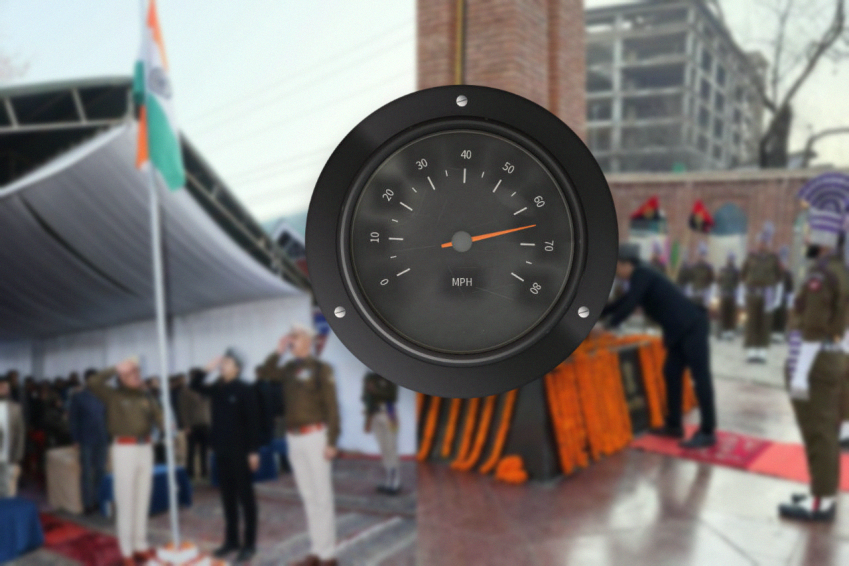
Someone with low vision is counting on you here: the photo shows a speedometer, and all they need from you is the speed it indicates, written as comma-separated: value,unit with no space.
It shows 65,mph
